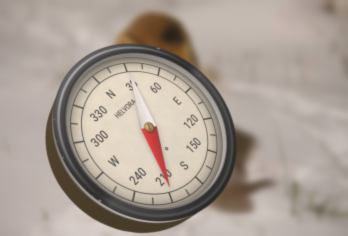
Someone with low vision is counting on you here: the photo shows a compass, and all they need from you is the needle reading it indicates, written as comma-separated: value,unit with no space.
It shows 210,°
